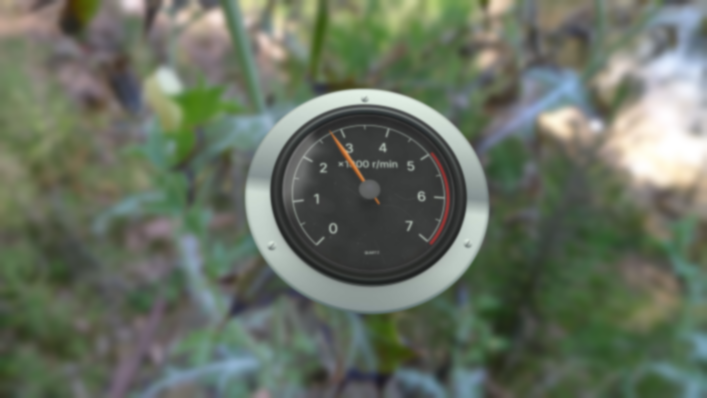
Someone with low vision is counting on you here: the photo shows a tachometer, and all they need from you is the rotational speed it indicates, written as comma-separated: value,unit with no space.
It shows 2750,rpm
